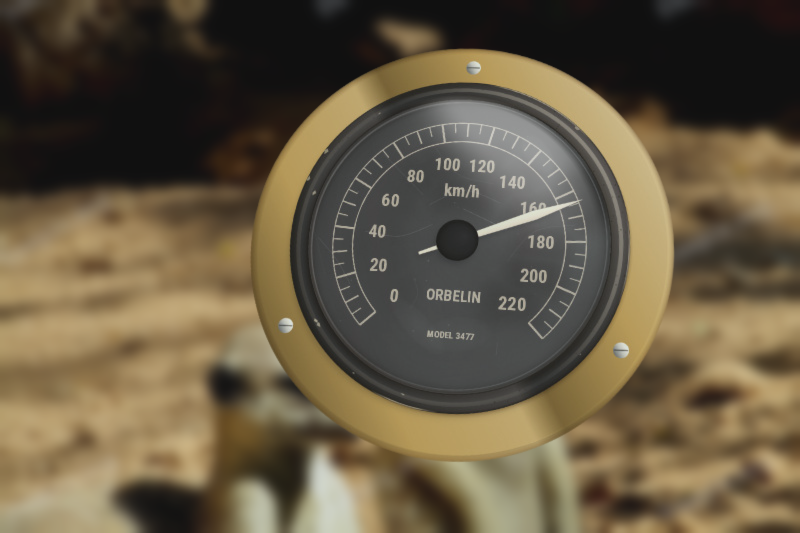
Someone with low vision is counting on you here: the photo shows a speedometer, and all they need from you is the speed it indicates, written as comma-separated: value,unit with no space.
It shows 165,km/h
